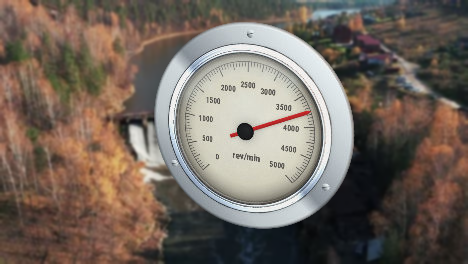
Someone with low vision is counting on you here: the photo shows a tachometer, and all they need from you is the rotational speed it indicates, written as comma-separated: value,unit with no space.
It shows 3750,rpm
